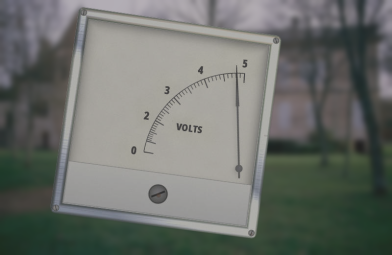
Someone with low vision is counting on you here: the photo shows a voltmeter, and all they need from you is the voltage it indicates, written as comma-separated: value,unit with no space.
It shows 4.8,V
